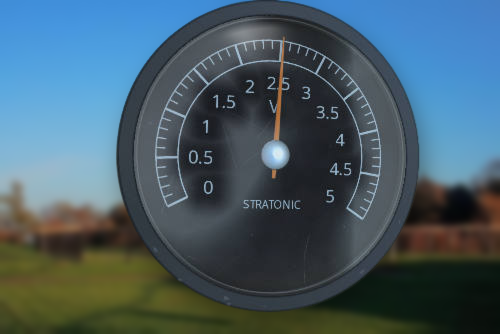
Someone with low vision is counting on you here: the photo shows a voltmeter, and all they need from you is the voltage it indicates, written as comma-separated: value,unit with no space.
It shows 2.5,V
